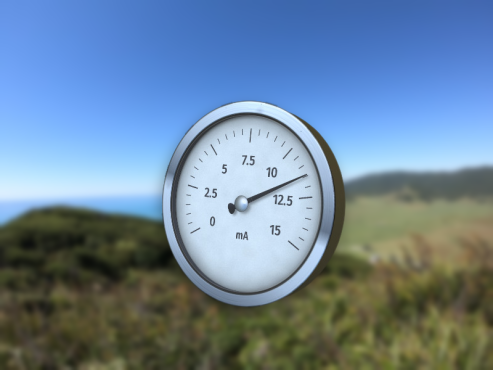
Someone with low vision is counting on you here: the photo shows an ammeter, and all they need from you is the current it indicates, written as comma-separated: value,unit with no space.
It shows 11.5,mA
